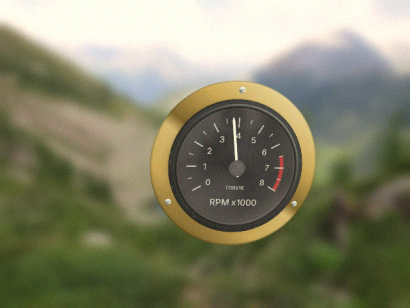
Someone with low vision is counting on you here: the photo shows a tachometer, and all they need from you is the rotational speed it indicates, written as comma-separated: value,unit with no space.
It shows 3750,rpm
